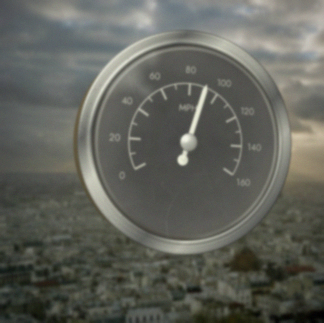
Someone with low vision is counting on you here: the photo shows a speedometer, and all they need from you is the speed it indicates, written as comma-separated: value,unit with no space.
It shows 90,mph
